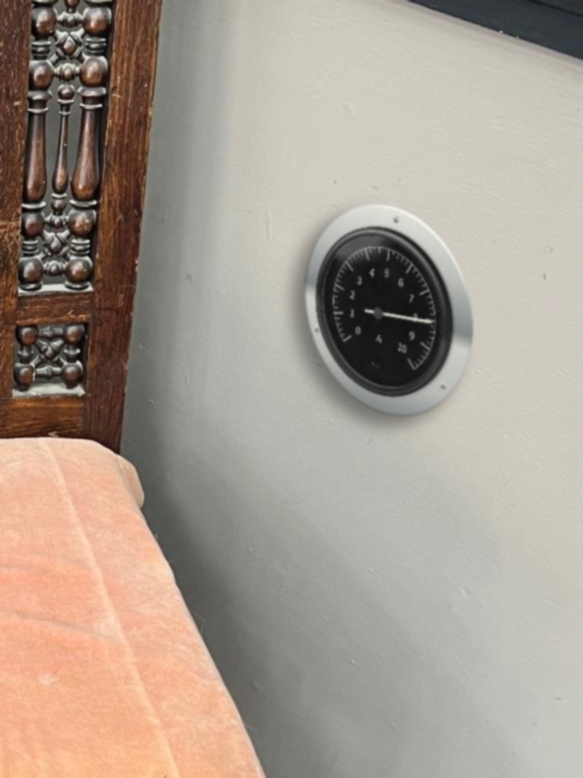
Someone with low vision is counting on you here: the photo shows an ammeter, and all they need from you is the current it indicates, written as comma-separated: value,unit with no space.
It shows 8,A
